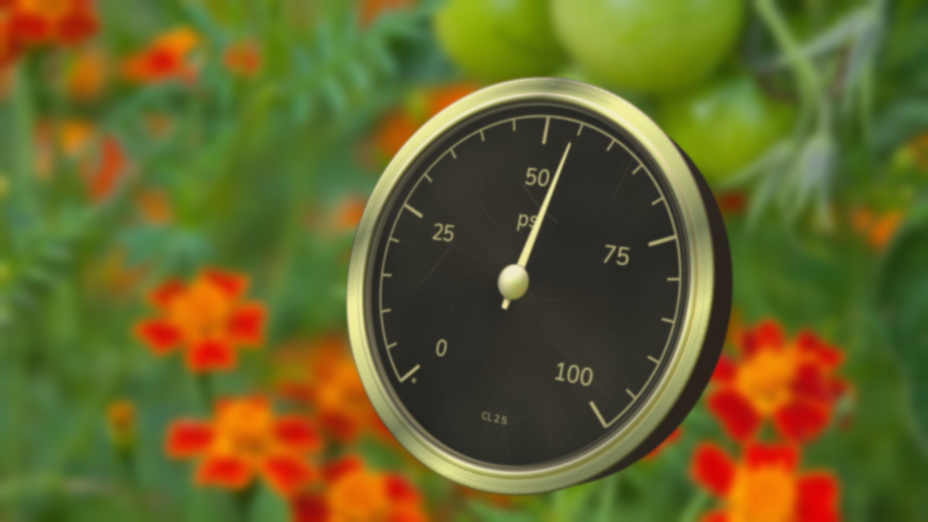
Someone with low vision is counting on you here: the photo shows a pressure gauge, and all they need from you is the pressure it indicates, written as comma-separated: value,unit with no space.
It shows 55,psi
